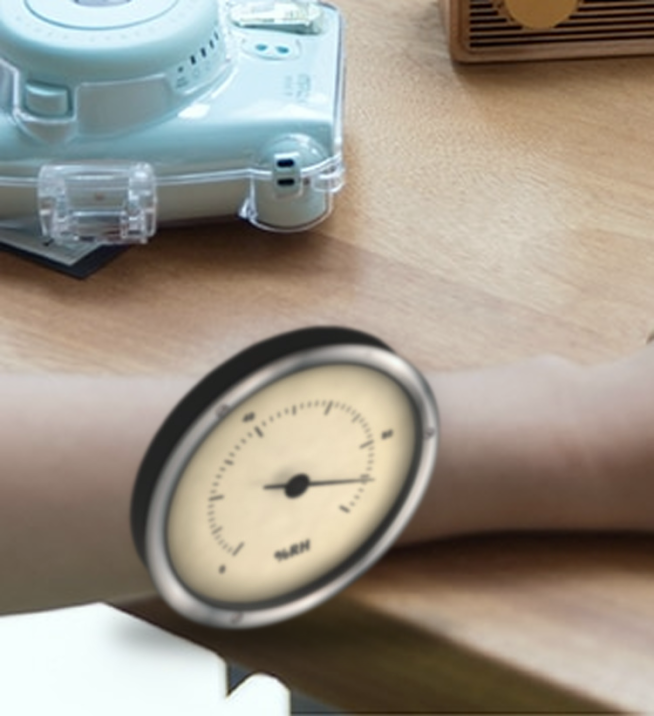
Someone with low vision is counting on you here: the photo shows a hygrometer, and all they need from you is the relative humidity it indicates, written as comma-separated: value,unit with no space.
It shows 90,%
